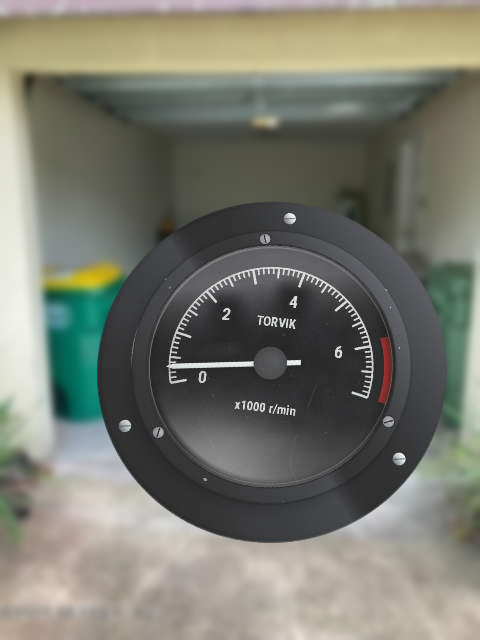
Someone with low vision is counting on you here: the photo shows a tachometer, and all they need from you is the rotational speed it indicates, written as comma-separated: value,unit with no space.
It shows 300,rpm
